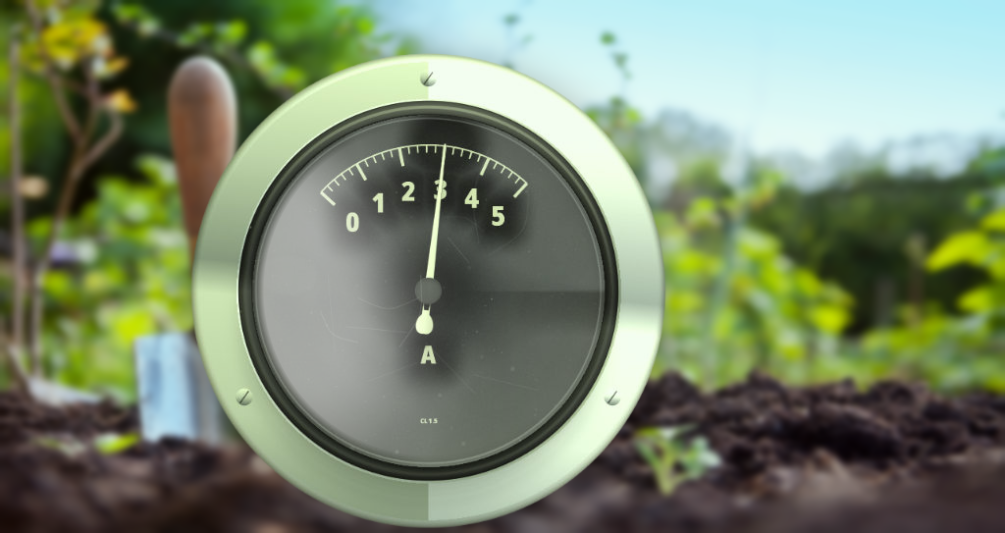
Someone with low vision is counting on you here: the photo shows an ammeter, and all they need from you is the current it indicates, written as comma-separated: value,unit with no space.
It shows 3,A
